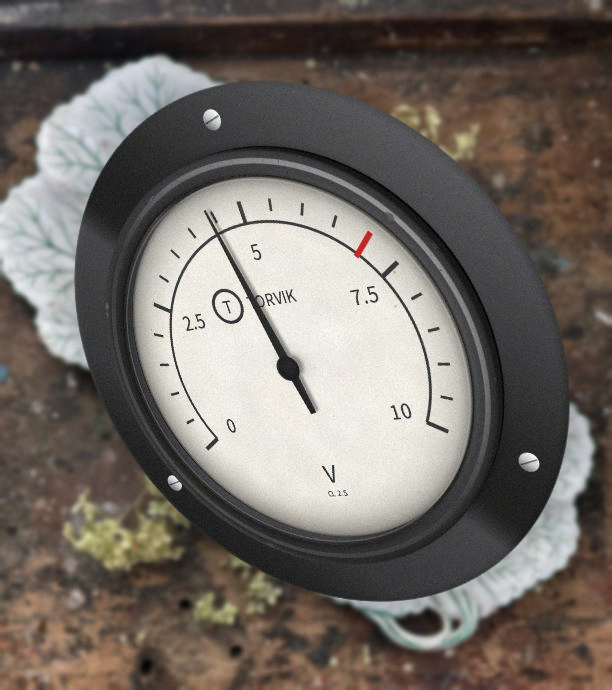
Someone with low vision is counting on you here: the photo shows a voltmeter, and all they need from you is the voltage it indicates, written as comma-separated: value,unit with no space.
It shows 4.5,V
